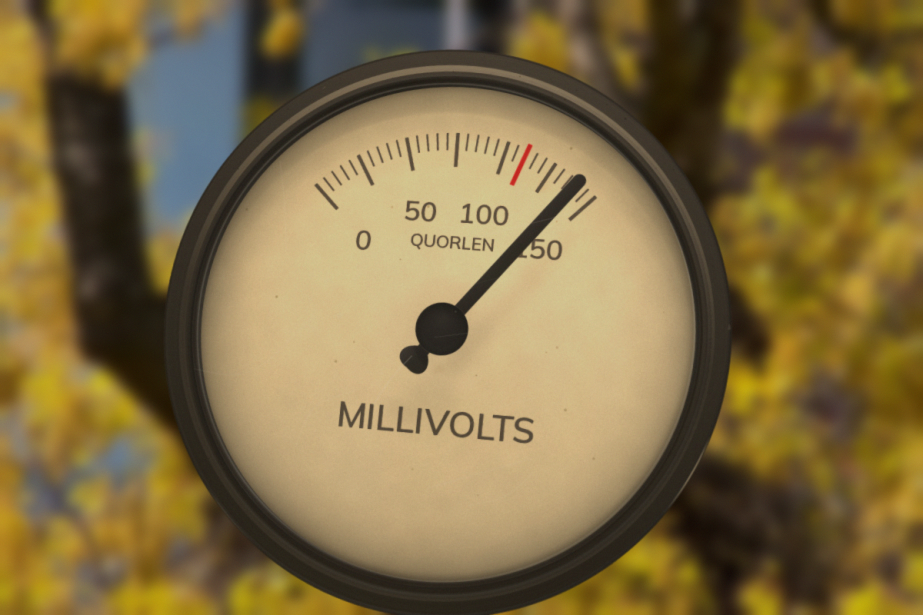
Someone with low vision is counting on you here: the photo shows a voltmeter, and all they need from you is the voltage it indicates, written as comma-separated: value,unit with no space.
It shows 140,mV
